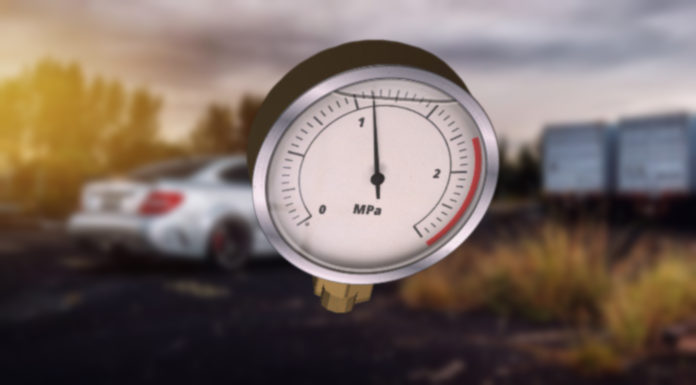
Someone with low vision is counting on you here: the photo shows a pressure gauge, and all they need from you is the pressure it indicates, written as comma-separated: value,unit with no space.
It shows 1.1,MPa
